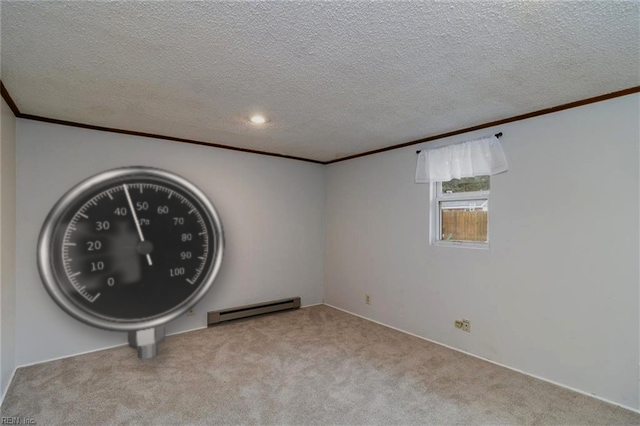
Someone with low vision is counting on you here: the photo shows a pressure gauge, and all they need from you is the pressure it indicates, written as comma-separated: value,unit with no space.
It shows 45,kPa
